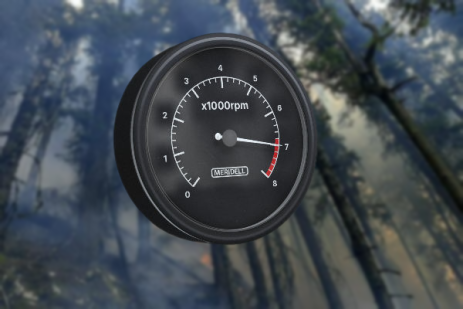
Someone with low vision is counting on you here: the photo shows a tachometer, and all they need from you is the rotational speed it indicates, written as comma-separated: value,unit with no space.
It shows 7000,rpm
